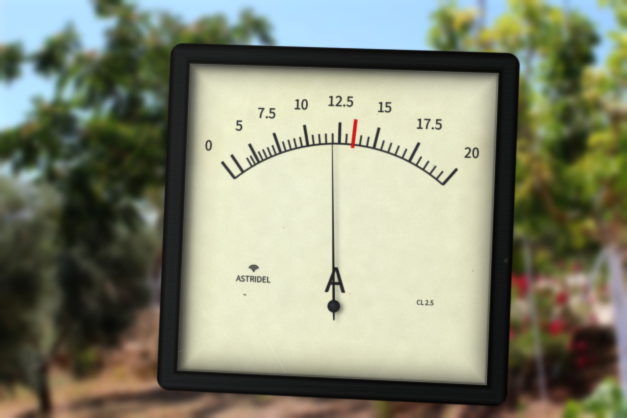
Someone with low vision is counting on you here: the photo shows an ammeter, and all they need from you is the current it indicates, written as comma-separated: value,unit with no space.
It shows 12,A
